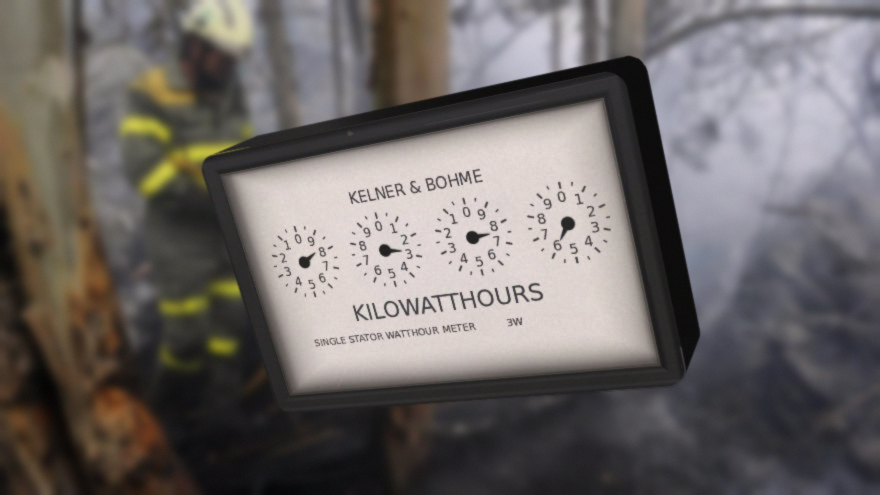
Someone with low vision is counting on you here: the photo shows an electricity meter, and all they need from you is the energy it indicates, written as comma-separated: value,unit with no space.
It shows 8276,kWh
